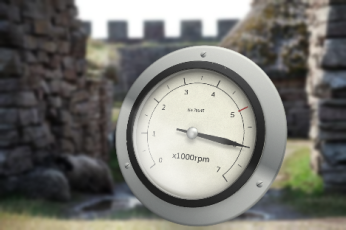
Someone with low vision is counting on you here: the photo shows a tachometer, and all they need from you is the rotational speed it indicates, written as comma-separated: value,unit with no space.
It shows 6000,rpm
